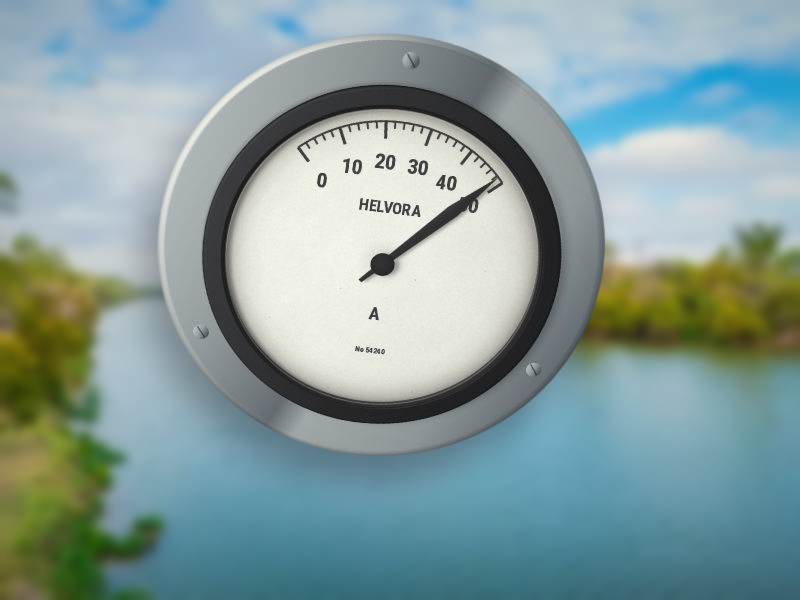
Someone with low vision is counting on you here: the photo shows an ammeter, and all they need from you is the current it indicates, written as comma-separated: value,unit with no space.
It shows 48,A
